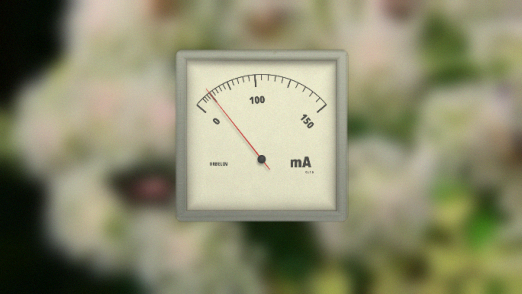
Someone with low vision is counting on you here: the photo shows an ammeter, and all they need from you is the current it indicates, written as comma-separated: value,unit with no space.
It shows 50,mA
